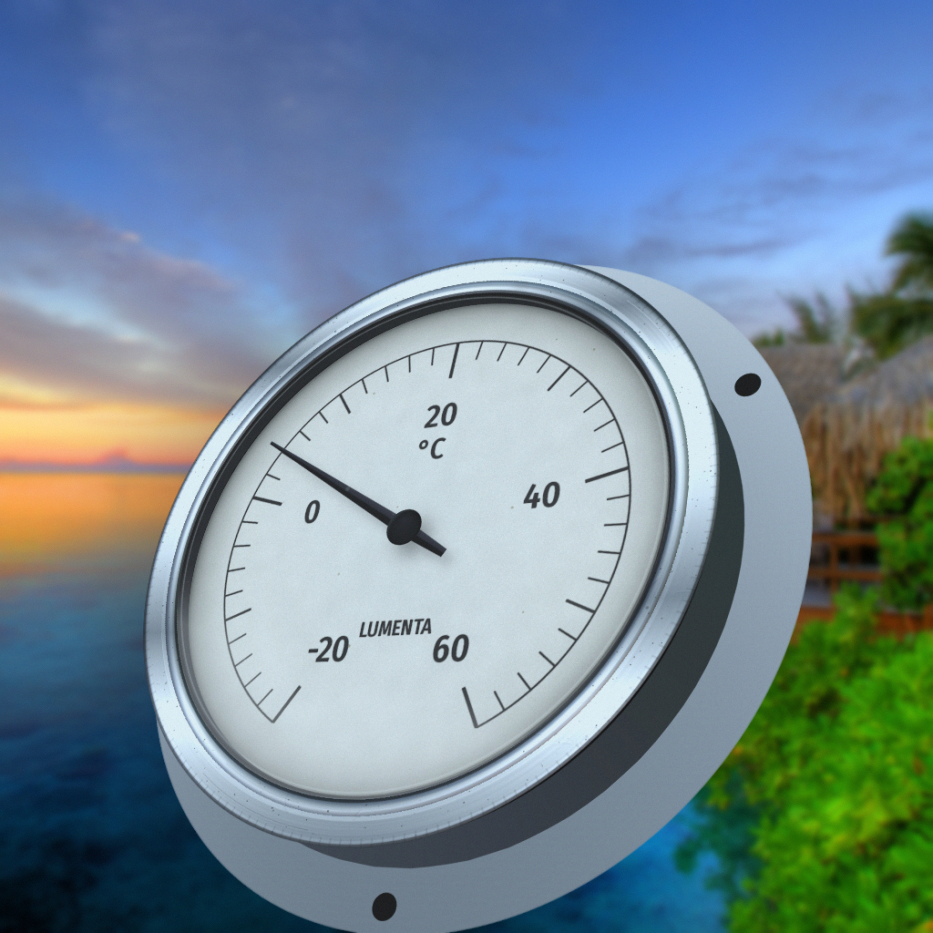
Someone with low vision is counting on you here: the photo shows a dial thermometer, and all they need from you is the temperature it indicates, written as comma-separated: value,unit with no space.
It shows 4,°C
